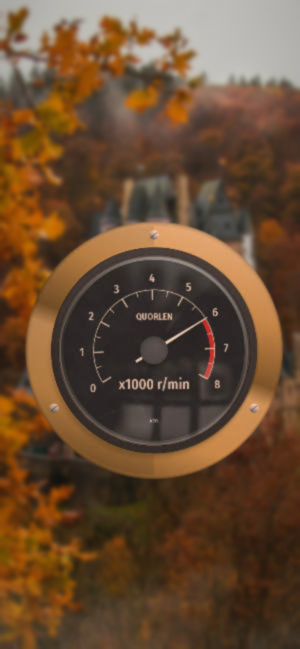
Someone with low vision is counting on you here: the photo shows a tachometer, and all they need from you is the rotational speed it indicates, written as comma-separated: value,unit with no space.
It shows 6000,rpm
